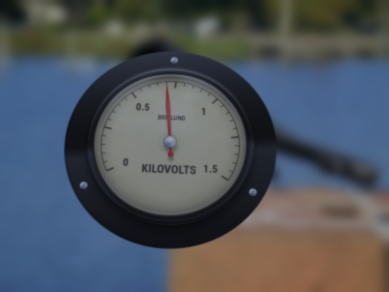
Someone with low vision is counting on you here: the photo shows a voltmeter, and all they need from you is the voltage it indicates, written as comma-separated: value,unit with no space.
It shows 0.7,kV
